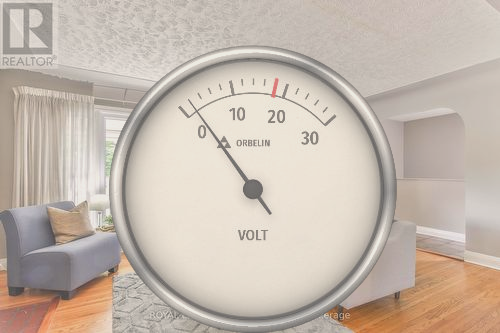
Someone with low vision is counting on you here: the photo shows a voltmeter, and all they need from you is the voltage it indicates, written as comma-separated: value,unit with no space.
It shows 2,V
